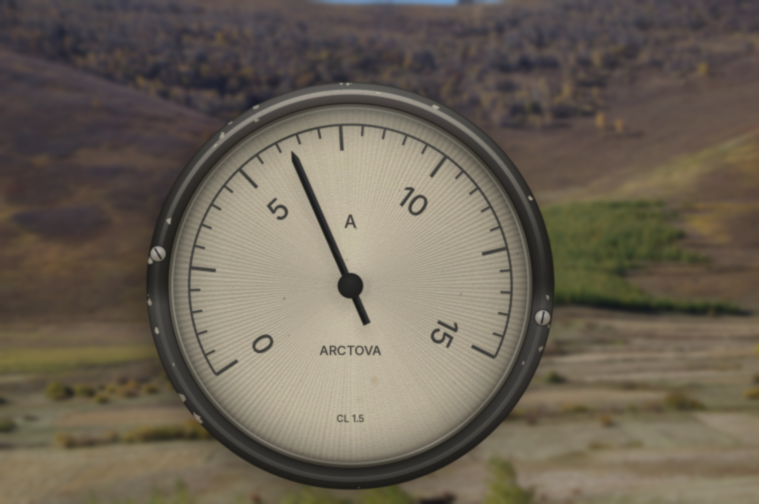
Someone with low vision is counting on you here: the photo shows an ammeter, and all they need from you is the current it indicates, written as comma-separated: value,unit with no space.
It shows 6.25,A
